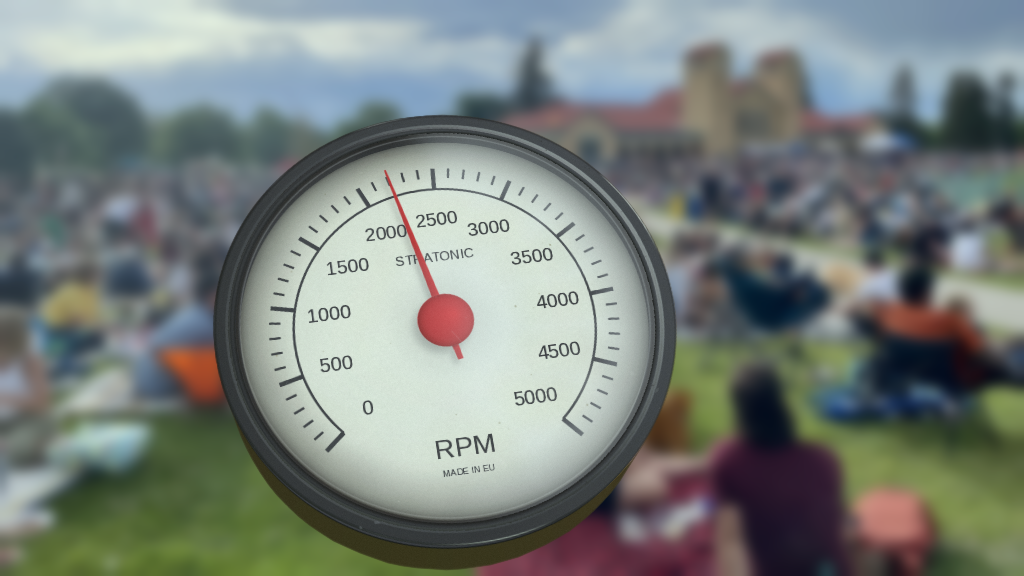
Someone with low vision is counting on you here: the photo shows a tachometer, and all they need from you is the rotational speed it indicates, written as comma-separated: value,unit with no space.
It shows 2200,rpm
